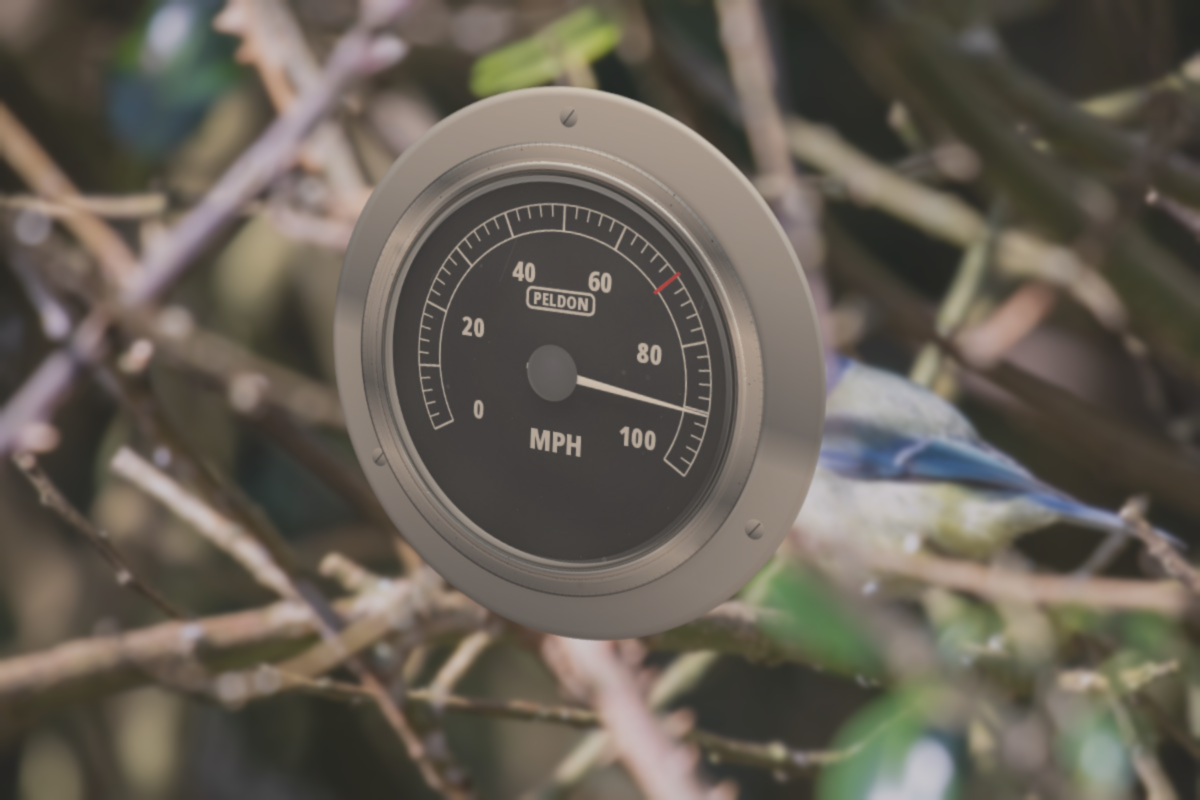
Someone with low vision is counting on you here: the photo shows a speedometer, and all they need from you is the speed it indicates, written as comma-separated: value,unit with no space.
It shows 90,mph
